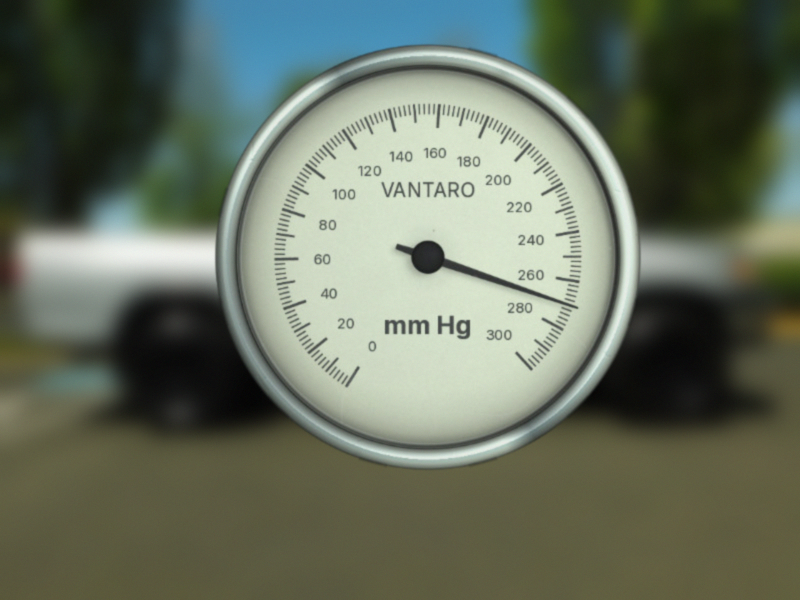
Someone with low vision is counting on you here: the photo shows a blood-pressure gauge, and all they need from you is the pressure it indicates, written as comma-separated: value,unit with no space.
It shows 270,mmHg
